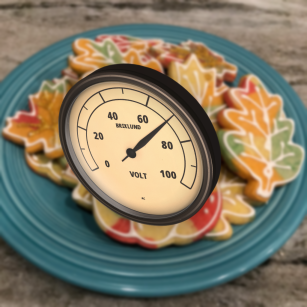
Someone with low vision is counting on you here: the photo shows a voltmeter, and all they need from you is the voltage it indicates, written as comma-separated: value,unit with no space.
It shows 70,V
